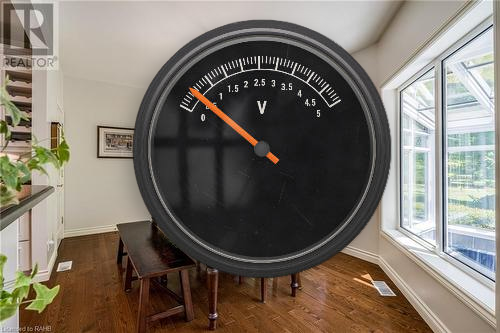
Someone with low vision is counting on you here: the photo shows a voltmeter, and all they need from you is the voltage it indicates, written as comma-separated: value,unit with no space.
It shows 0.5,V
